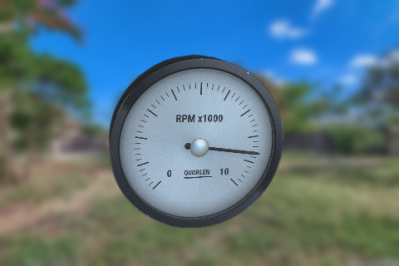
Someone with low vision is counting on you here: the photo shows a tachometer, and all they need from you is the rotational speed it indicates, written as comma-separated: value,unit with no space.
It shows 8600,rpm
